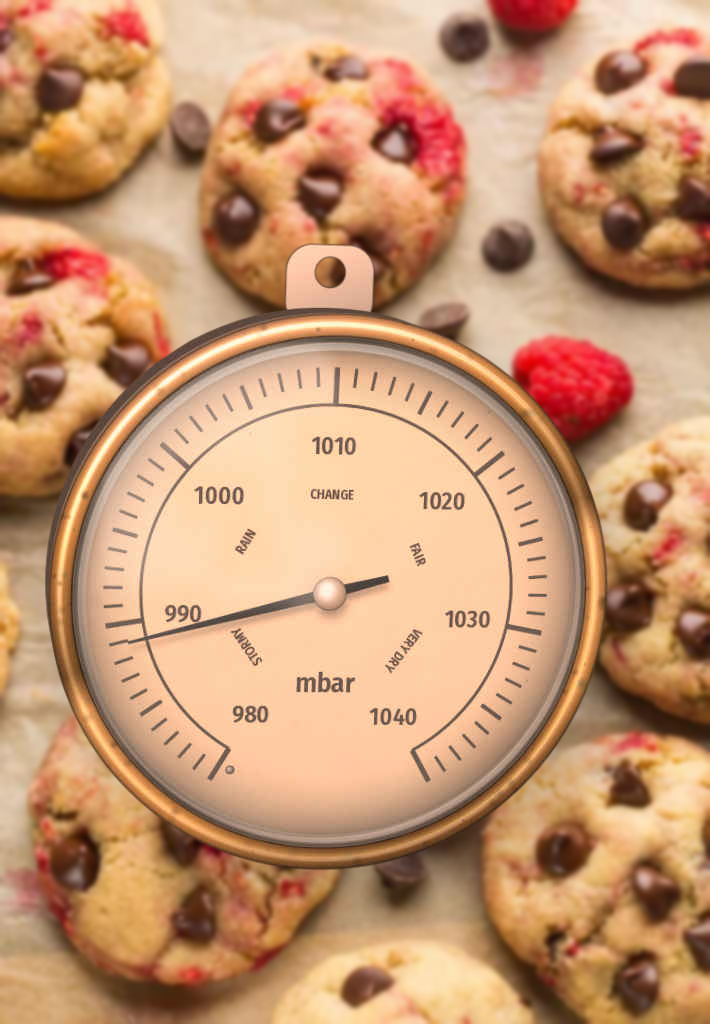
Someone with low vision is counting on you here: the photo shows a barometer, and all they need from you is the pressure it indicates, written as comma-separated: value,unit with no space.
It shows 989,mbar
